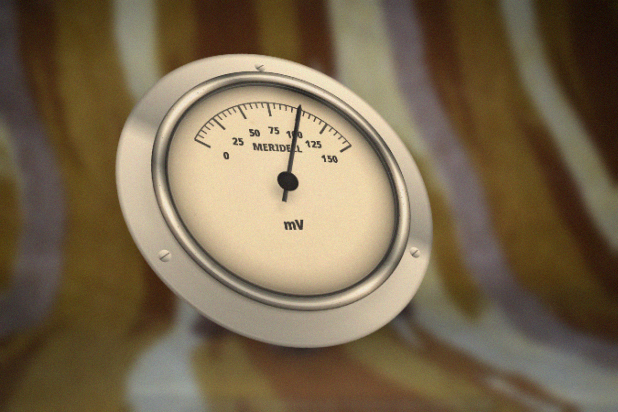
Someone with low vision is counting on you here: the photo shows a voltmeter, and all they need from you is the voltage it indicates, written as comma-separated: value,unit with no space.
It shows 100,mV
